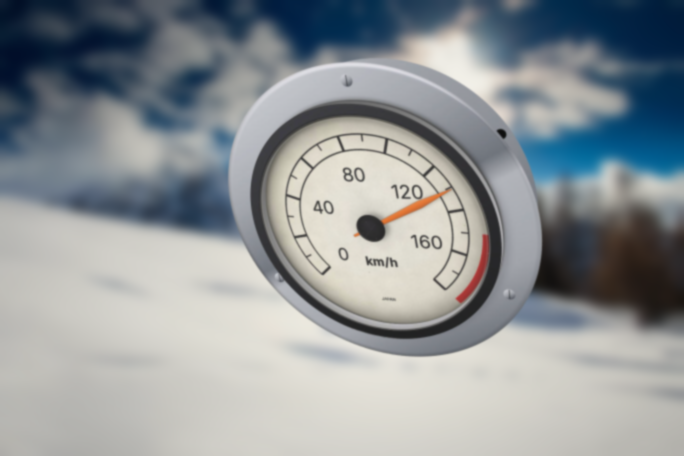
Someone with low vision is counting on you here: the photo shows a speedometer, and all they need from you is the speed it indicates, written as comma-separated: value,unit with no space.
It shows 130,km/h
